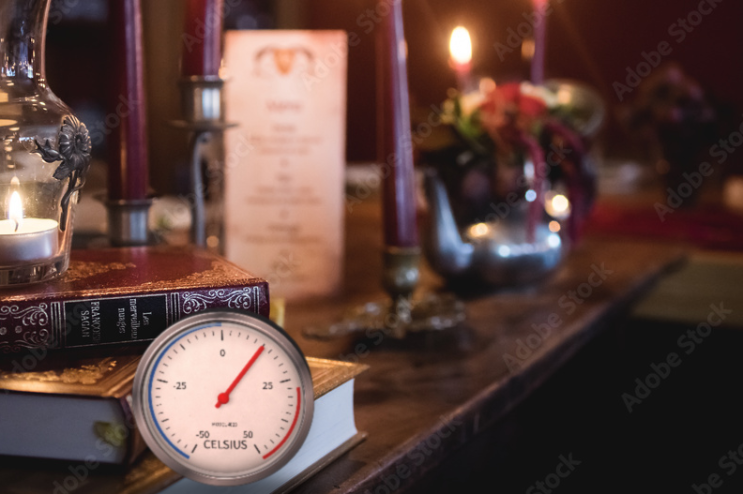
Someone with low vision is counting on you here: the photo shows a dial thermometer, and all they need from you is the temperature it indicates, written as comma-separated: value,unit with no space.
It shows 12.5,°C
